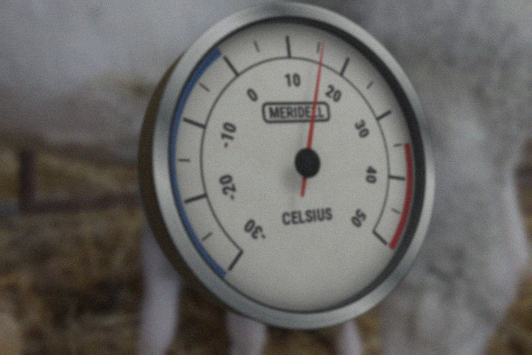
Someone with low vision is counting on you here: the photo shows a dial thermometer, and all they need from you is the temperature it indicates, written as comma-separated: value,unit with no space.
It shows 15,°C
